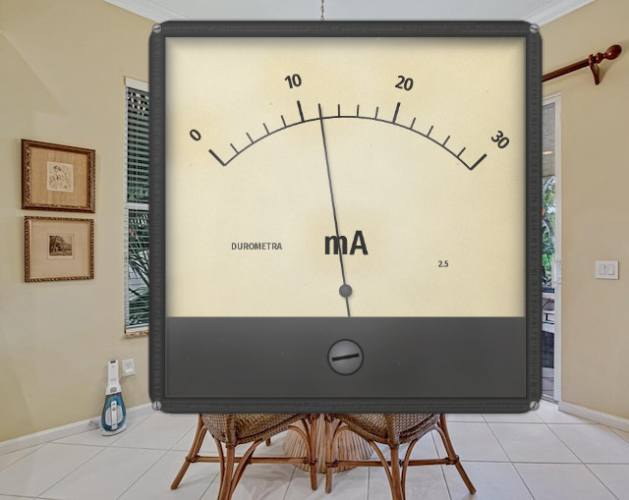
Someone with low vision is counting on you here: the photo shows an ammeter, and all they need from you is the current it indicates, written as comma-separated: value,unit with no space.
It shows 12,mA
